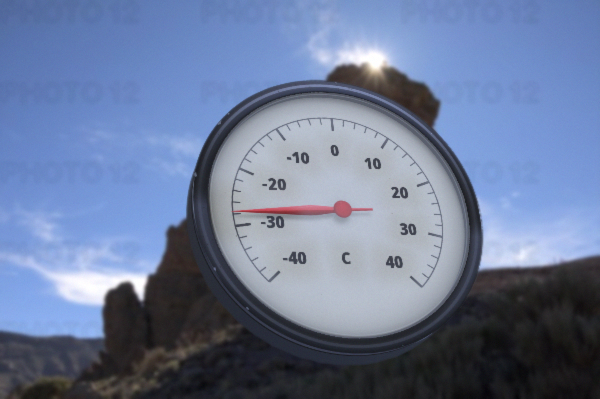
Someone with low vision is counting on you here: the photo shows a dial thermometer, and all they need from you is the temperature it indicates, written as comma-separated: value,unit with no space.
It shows -28,°C
